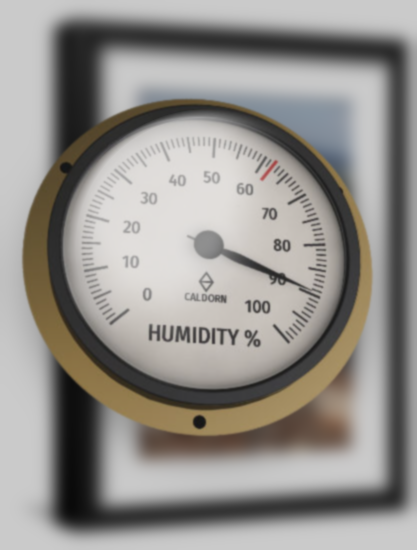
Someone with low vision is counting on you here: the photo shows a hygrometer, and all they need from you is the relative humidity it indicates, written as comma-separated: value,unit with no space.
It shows 90,%
